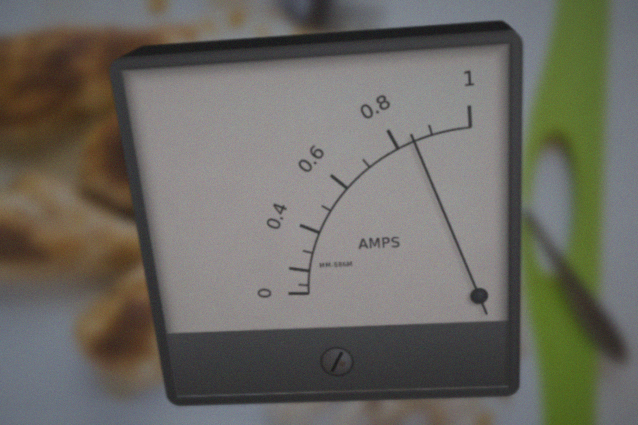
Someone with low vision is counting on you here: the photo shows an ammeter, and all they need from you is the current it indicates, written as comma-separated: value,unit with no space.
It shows 0.85,A
